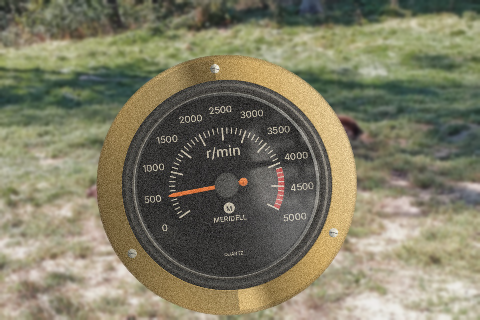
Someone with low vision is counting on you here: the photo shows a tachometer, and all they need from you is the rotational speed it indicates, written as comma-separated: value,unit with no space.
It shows 500,rpm
